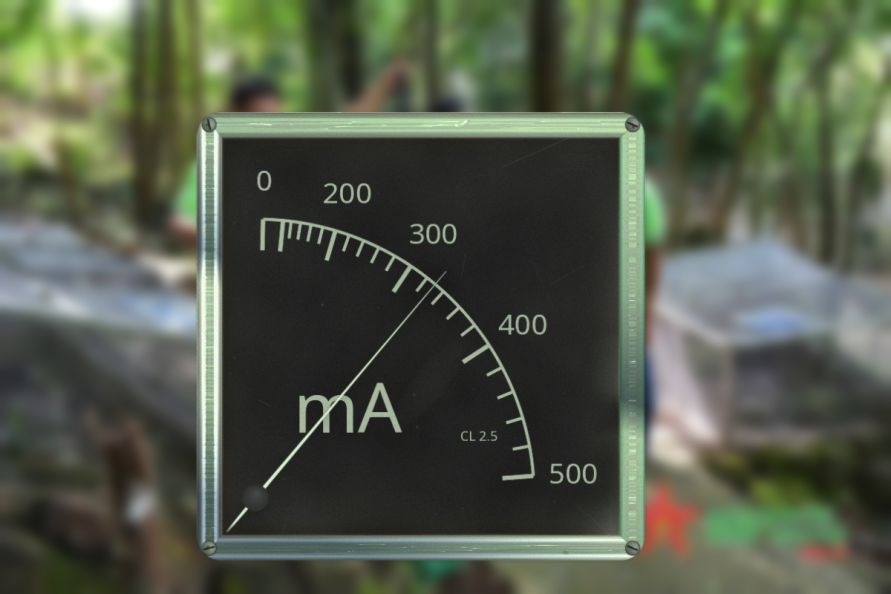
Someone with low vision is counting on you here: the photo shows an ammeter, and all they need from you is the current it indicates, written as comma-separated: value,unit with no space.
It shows 330,mA
